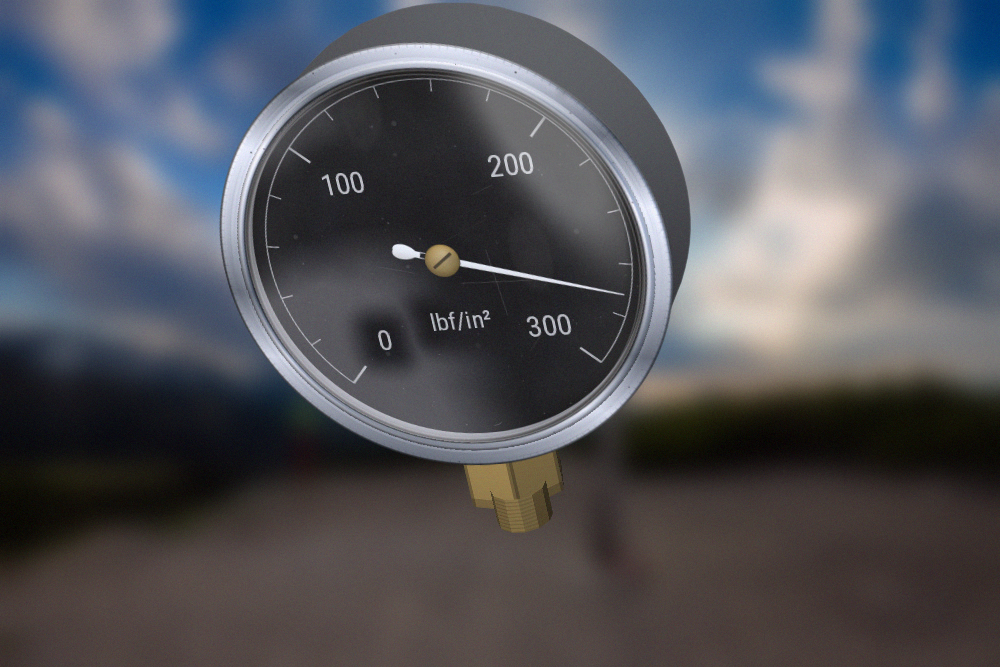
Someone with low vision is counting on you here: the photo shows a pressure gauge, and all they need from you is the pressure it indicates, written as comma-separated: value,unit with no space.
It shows 270,psi
